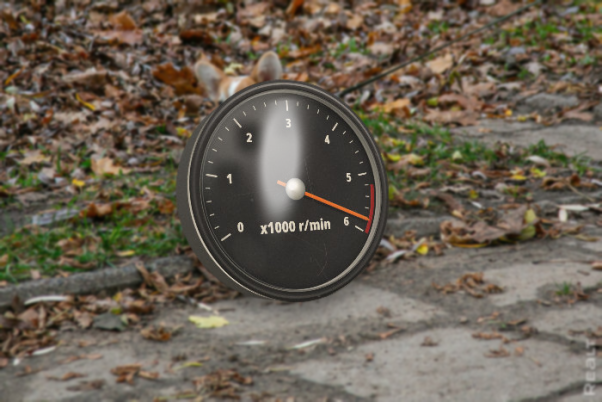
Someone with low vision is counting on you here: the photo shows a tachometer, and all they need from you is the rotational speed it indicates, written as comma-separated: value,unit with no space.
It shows 5800,rpm
